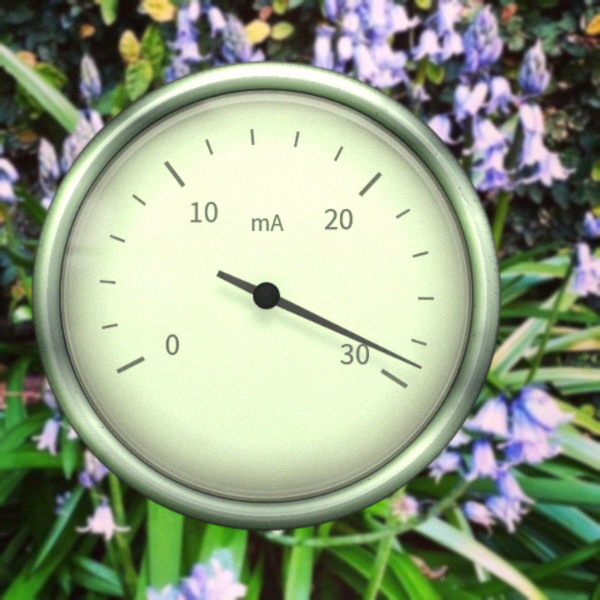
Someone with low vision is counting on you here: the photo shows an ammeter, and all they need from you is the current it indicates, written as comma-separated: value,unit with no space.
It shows 29,mA
